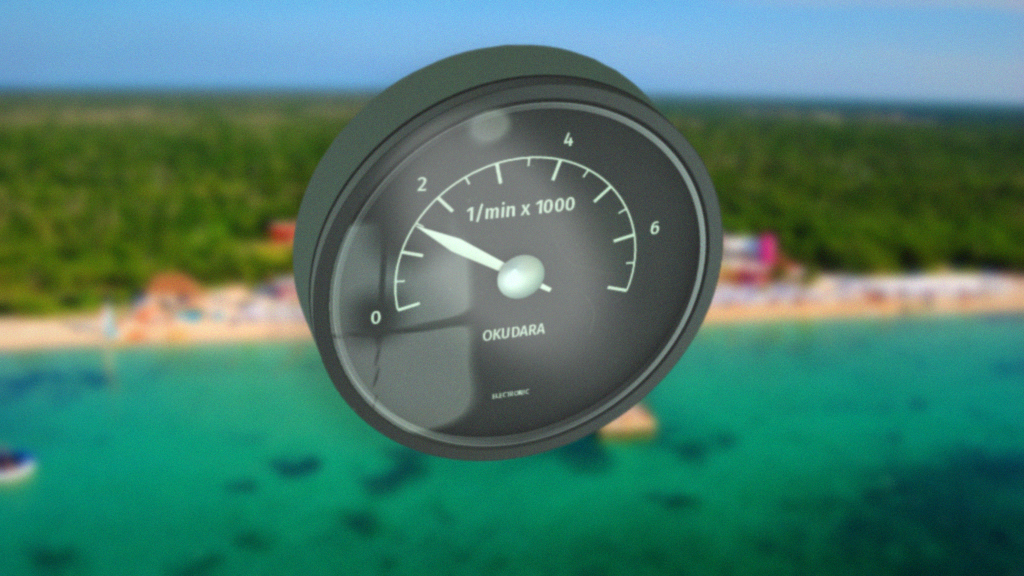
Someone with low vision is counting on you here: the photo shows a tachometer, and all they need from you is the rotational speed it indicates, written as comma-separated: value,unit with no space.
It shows 1500,rpm
